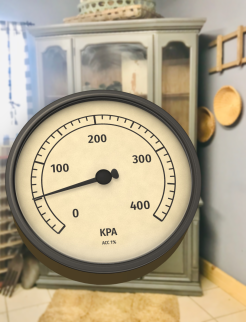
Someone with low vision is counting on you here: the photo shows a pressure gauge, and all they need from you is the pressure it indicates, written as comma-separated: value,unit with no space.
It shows 50,kPa
